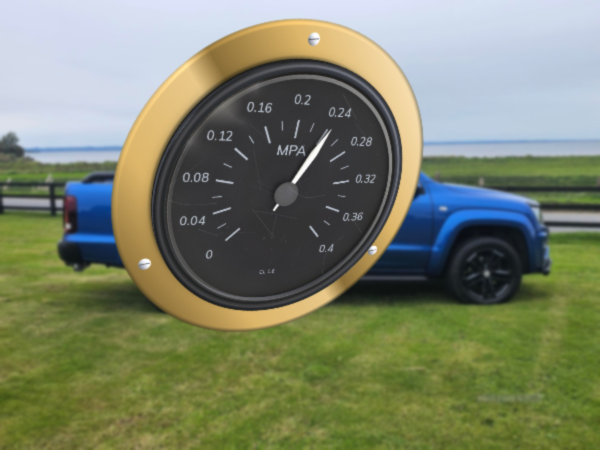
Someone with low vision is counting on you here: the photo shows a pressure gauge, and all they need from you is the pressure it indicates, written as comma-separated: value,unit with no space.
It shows 0.24,MPa
